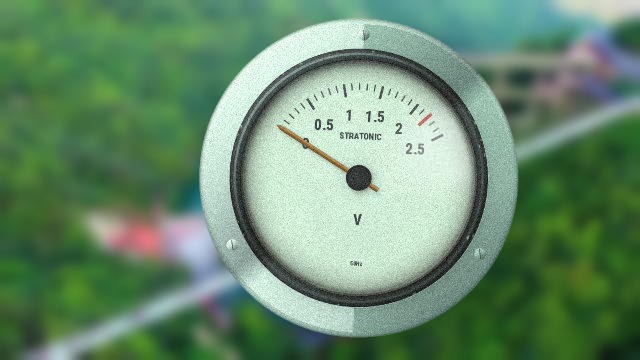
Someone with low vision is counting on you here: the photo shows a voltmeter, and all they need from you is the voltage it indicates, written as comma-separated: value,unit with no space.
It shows 0,V
